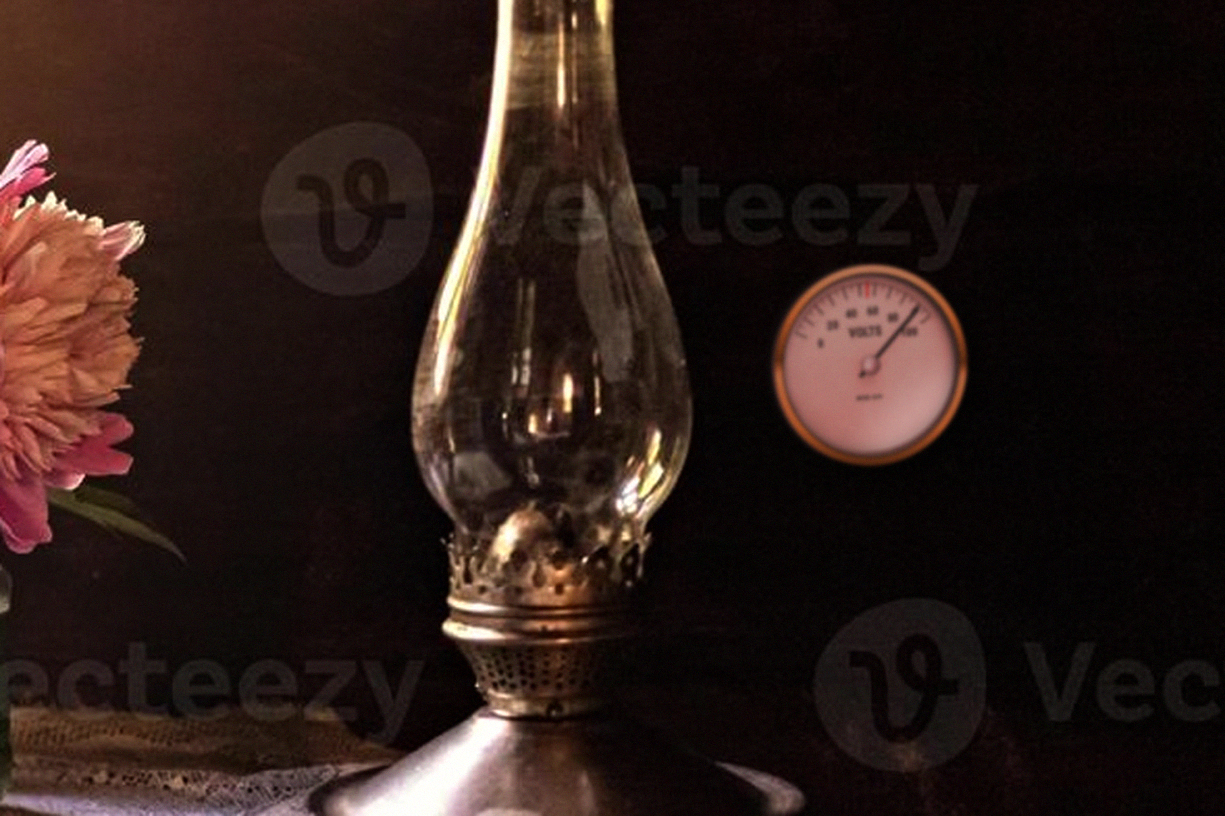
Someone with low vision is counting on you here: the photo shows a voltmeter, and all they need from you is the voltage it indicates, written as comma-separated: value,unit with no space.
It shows 90,V
